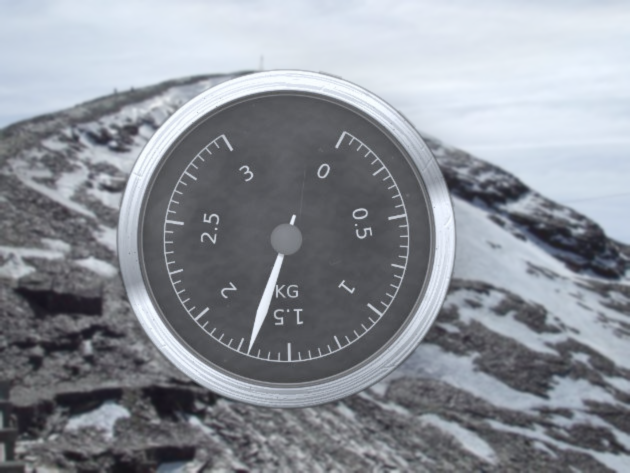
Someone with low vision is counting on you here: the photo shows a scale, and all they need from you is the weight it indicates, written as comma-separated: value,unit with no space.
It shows 1.7,kg
